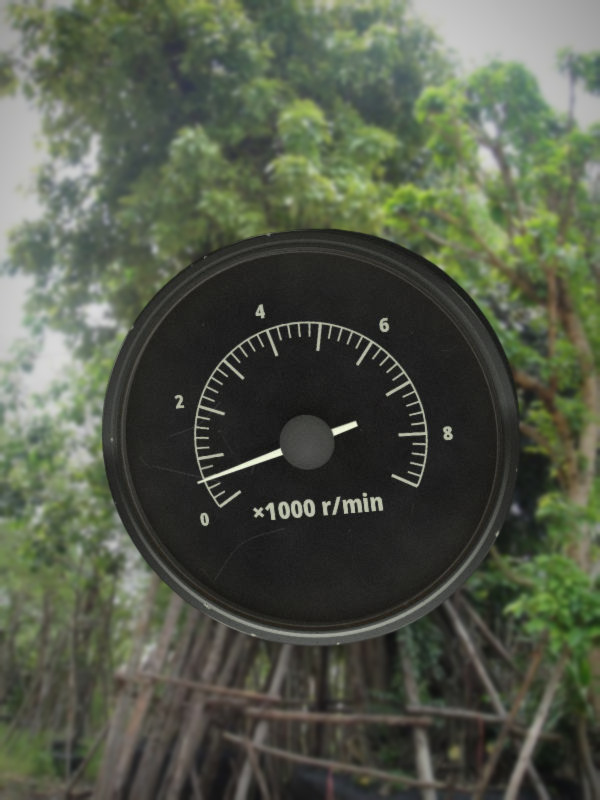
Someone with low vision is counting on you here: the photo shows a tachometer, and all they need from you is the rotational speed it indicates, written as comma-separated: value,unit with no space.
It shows 600,rpm
